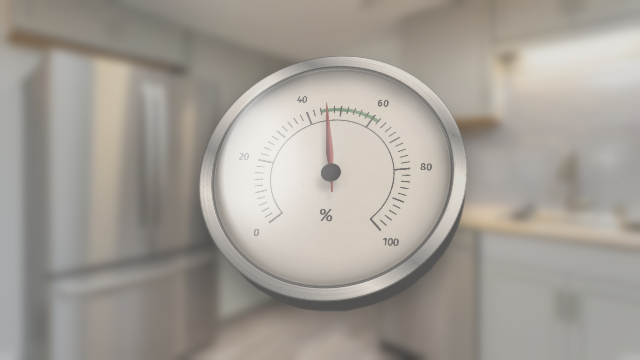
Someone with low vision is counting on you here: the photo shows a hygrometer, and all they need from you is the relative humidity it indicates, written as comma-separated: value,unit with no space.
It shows 46,%
